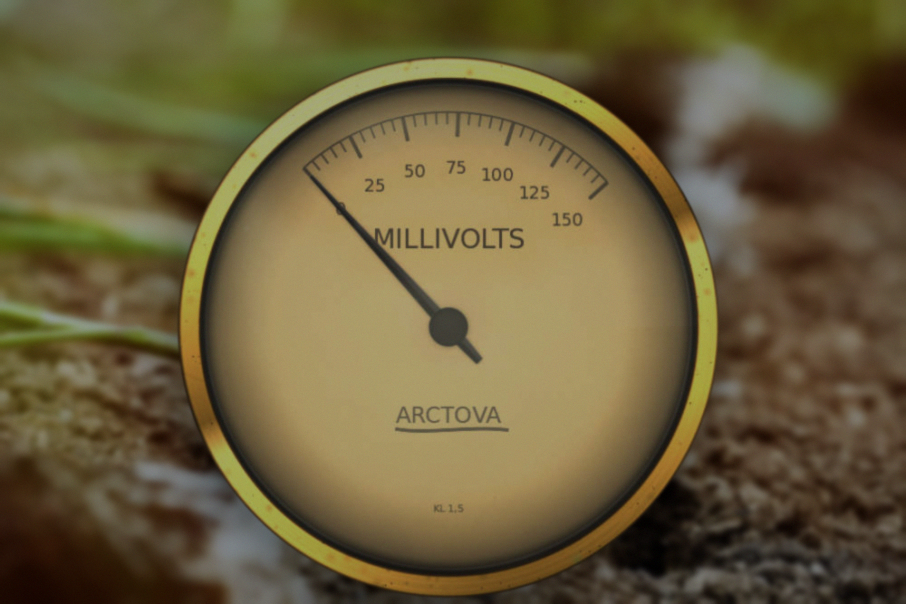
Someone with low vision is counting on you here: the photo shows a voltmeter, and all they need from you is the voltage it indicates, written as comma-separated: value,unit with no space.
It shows 0,mV
